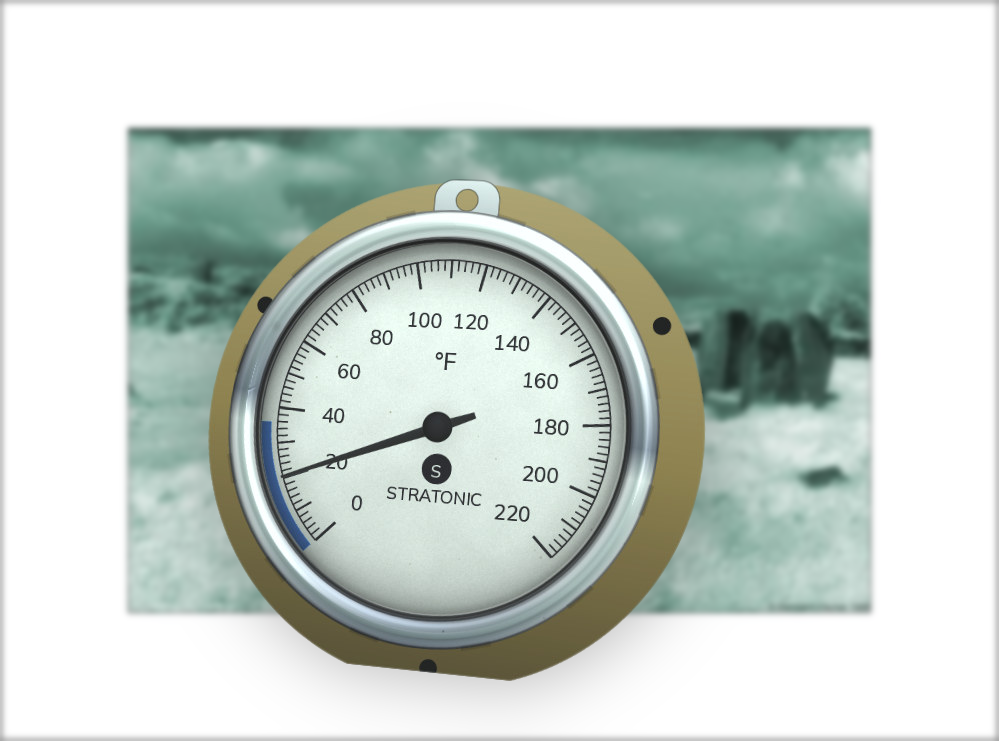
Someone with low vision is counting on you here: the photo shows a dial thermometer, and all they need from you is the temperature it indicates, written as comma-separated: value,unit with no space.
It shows 20,°F
